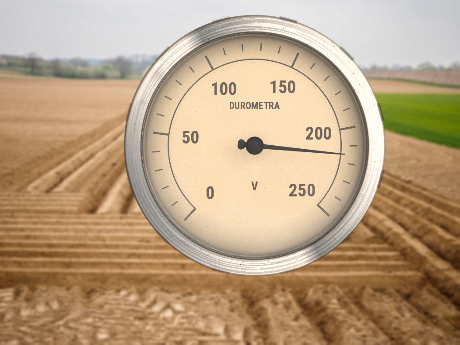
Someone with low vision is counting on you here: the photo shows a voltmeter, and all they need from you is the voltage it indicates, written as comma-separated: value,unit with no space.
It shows 215,V
